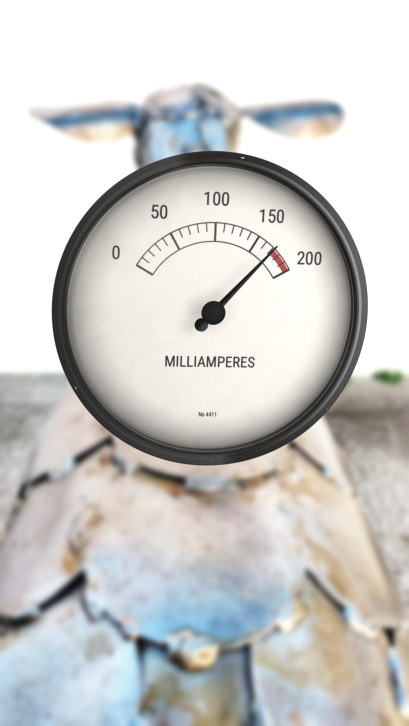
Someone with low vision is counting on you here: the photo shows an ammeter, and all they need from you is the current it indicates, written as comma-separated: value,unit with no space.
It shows 170,mA
